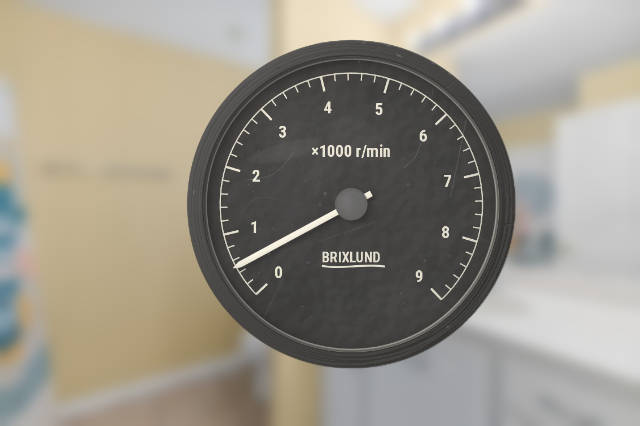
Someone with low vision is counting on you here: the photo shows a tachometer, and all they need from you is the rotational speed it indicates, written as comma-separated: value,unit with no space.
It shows 500,rpm
